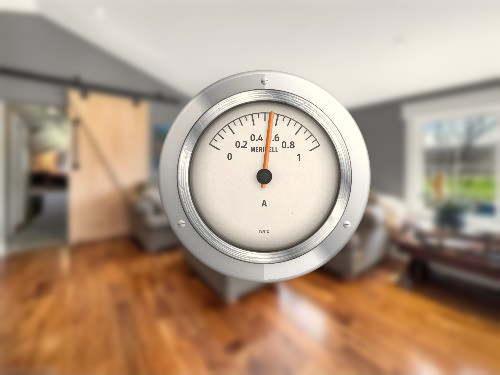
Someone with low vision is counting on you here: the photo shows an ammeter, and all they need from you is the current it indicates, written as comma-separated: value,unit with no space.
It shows 0.55,A
